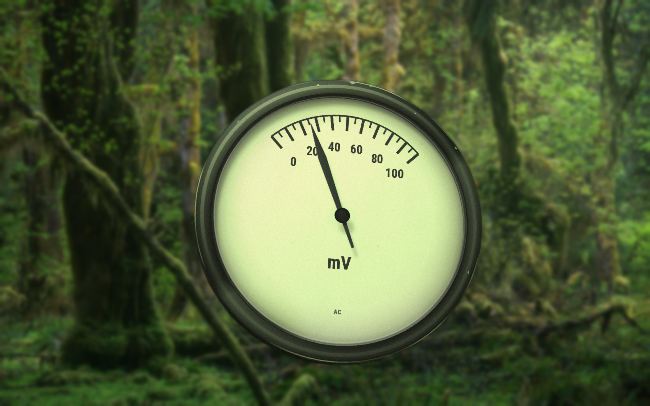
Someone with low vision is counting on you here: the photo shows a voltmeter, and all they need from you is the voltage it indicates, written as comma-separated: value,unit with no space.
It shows 25,mV
